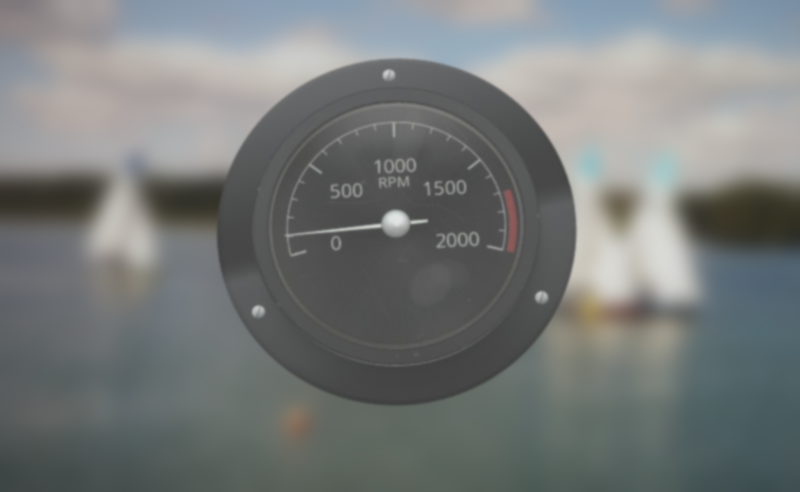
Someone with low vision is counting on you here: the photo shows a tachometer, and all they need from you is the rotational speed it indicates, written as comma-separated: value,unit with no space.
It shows 100,rpm
